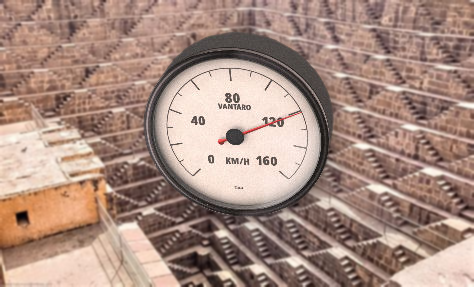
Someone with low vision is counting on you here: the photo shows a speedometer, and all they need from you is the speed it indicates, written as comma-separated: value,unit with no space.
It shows 120,km/h
